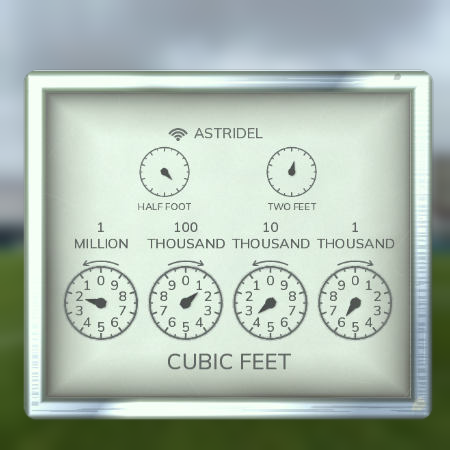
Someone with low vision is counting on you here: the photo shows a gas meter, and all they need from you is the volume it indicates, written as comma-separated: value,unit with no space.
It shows 213600,ft³
